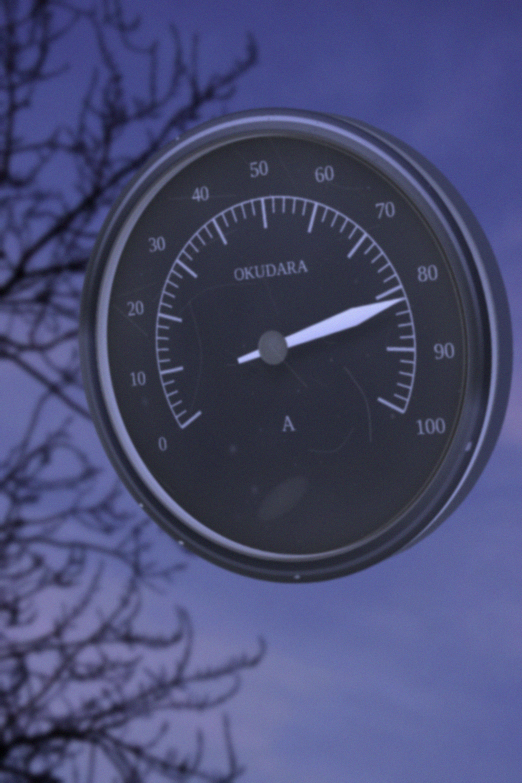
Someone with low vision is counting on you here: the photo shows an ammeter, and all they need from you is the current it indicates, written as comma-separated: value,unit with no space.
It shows 82,A
